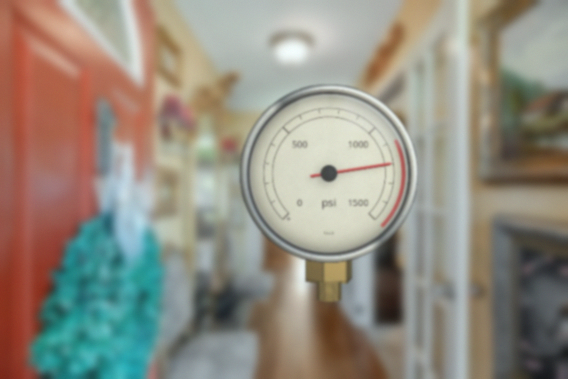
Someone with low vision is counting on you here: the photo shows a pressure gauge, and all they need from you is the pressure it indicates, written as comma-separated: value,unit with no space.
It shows 1200,psi
